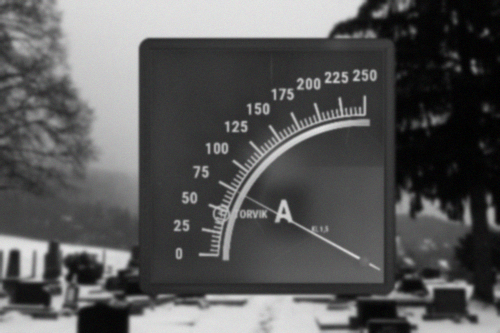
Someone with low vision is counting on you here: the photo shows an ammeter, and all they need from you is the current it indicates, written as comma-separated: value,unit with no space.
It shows 75,A
